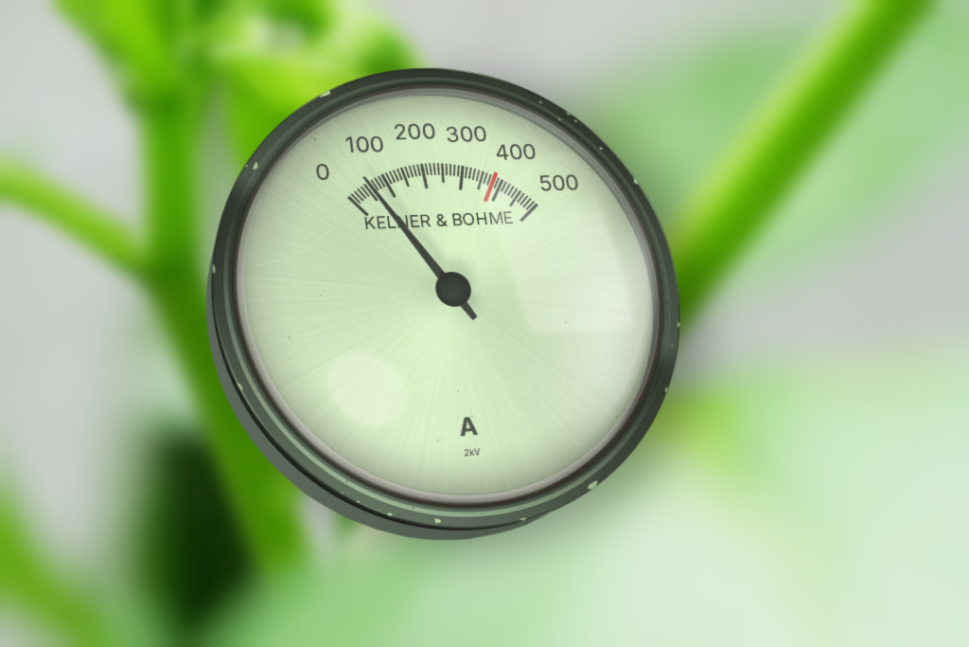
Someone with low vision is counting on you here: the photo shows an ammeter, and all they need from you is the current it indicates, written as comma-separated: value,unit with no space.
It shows 50,A
